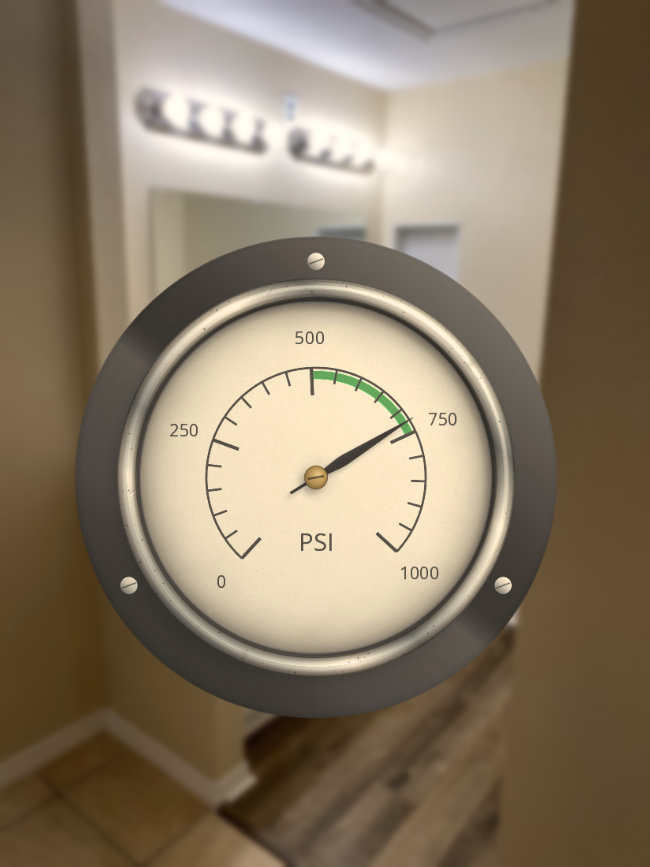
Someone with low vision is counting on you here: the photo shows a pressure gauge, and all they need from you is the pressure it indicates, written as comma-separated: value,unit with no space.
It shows 725,psi
